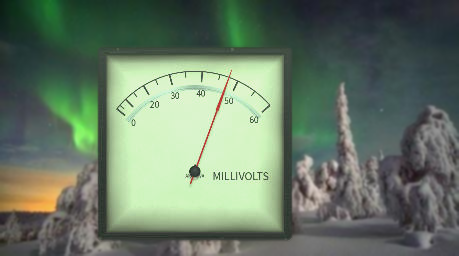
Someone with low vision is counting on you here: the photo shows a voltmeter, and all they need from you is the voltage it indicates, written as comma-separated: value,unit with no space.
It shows 47.5,mV
